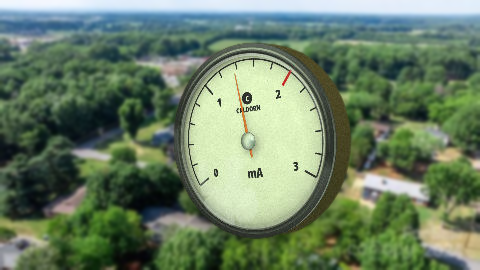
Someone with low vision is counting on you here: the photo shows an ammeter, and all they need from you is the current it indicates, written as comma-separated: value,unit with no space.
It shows 1.4,mA
